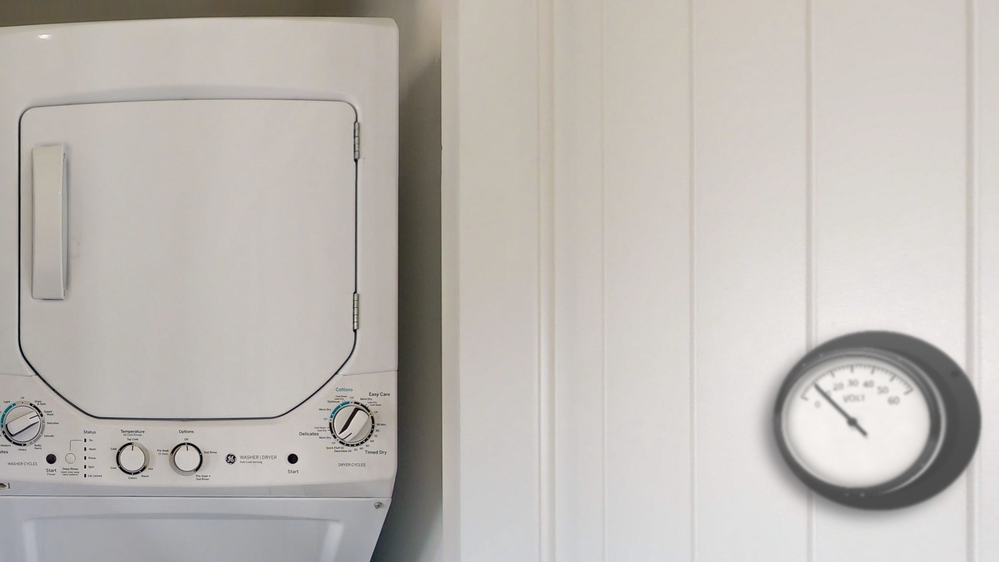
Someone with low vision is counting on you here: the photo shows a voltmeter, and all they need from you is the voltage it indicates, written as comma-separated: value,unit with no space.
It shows 10,V
